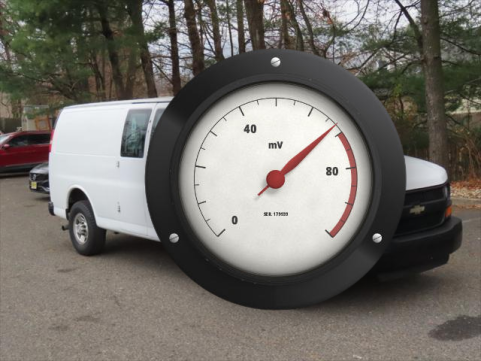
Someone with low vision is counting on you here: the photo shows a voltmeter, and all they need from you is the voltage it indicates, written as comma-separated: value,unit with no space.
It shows 67.5,mV
